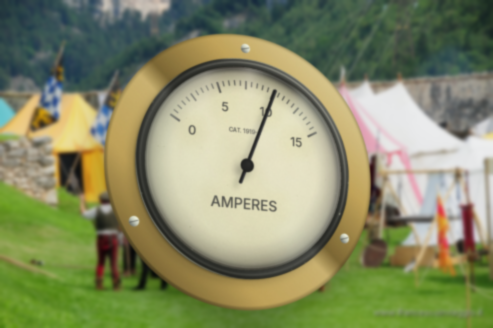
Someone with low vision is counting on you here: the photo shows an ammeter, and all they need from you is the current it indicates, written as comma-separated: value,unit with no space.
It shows 10,A
